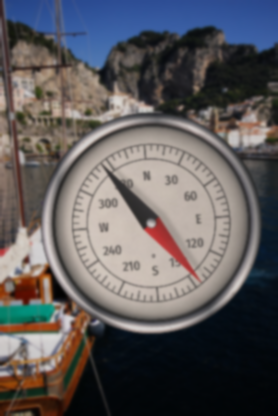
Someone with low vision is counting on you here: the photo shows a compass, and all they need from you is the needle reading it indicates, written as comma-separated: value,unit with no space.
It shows 145,°
